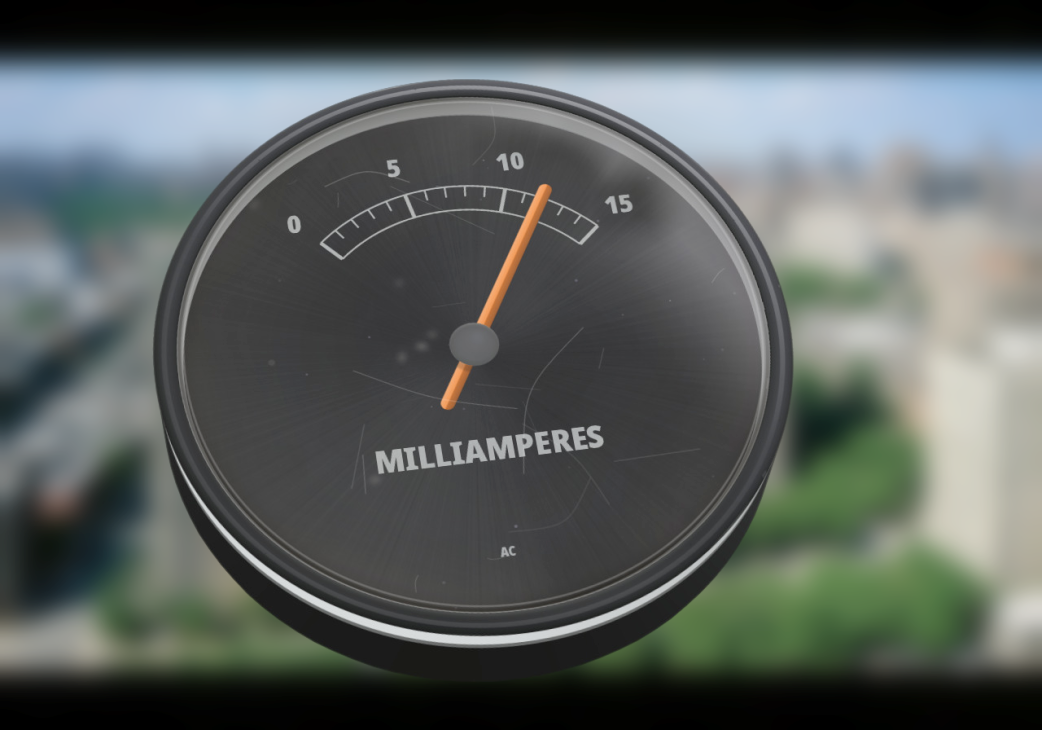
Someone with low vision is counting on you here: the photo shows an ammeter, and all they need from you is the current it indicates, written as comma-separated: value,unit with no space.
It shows 12,mA
